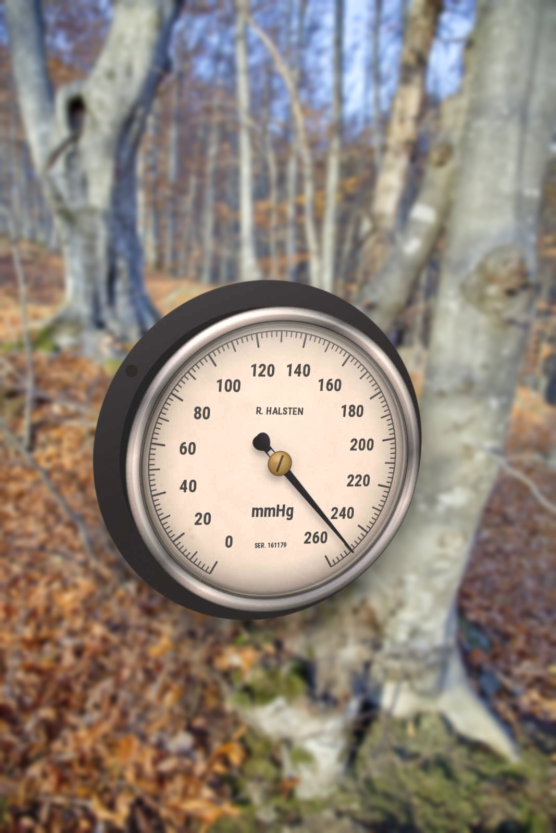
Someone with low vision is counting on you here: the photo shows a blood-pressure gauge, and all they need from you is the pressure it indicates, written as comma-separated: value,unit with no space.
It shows 250,mmHg
